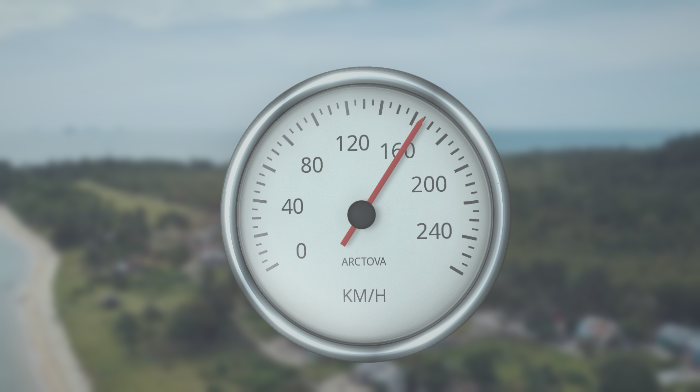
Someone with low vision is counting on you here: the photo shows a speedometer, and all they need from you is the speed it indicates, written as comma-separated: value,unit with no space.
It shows 165,km/h
